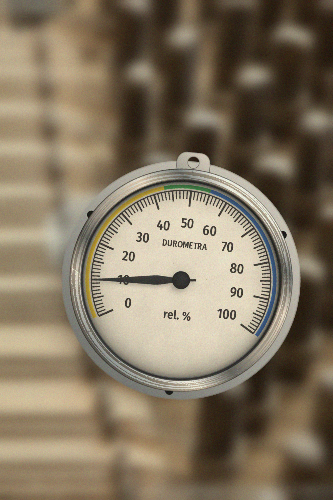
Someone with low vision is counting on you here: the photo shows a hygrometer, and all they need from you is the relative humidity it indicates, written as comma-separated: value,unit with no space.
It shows 10,%
